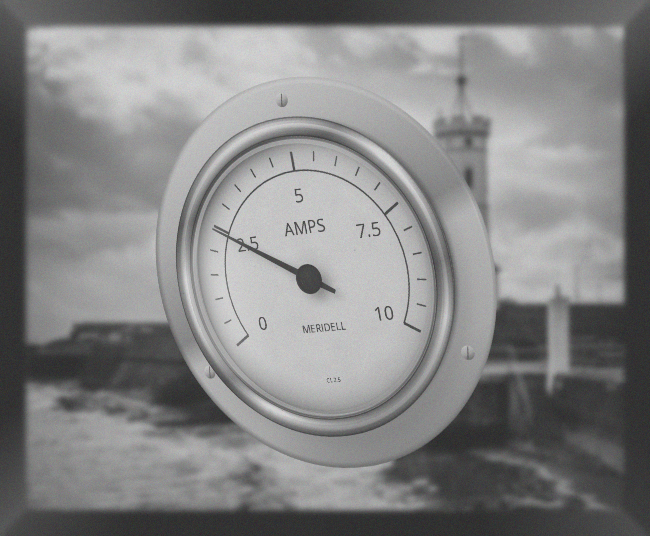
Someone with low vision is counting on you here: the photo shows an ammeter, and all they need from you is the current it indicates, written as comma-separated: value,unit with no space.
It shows 2.5,A
